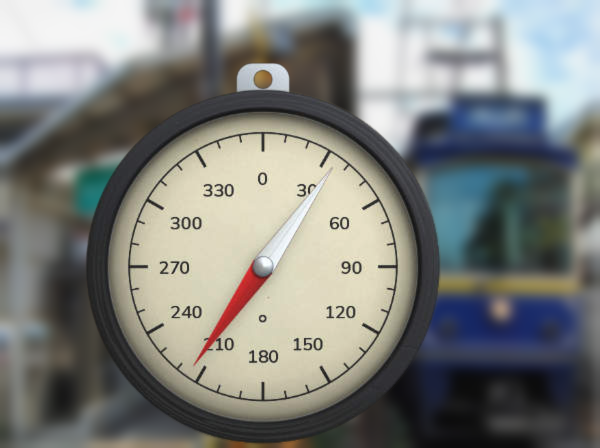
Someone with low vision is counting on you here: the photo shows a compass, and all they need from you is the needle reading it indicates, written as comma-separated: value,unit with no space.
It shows 215,°
